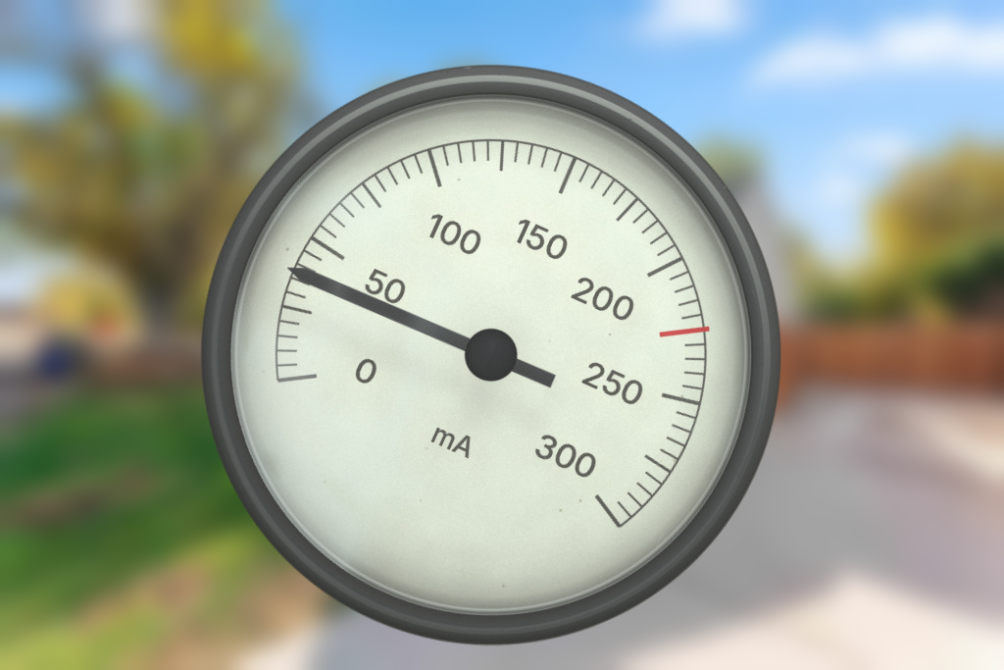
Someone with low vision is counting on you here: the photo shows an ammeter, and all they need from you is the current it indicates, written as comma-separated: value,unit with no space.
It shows 37.5,mA
